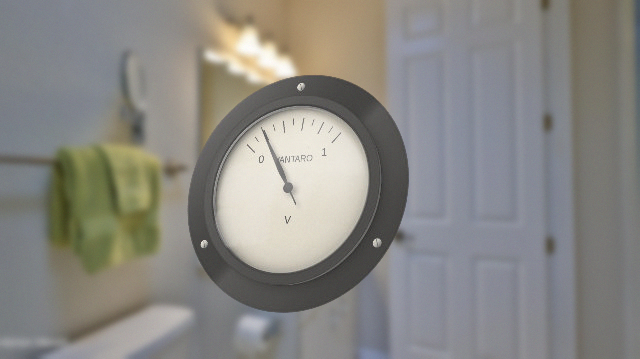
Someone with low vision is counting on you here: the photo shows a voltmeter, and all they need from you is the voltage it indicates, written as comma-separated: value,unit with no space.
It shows 0.2,V
